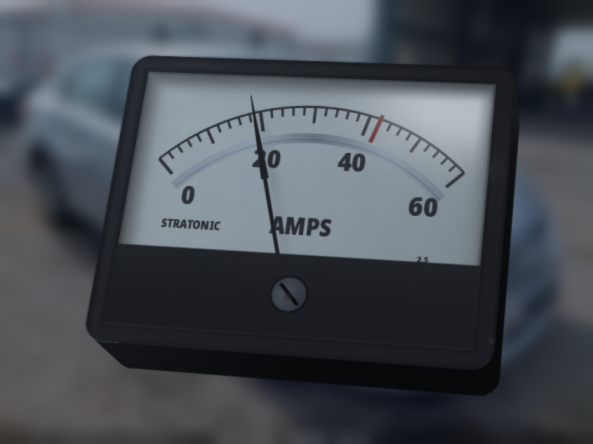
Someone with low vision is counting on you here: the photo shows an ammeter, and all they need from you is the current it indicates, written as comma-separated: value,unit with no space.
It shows 19,A
